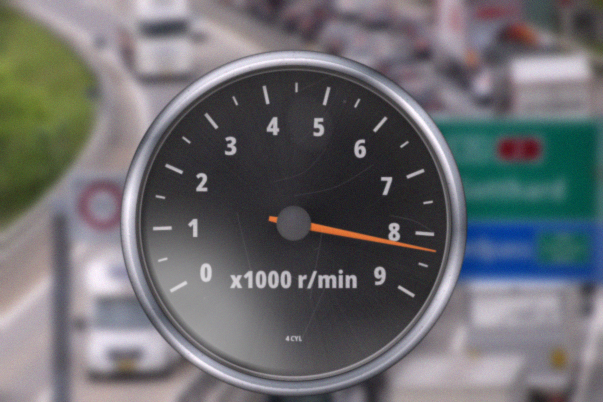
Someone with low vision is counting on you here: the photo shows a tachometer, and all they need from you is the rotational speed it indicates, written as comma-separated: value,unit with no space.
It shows 8250,rpm
